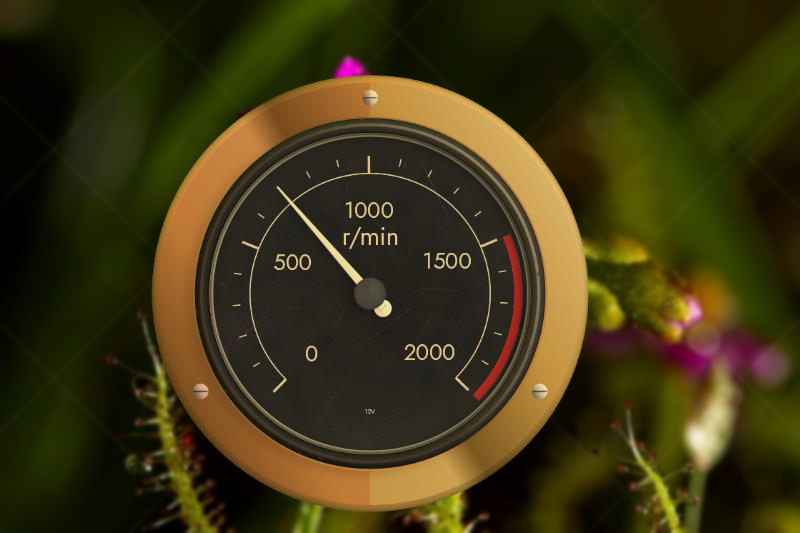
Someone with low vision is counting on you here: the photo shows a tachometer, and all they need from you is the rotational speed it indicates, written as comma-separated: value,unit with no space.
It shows 700,rpm
